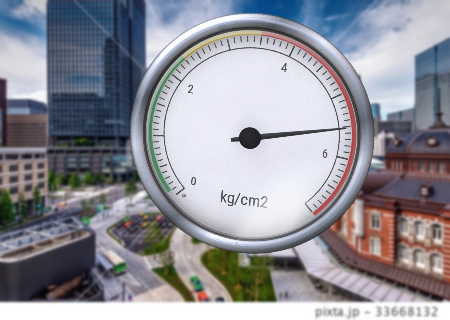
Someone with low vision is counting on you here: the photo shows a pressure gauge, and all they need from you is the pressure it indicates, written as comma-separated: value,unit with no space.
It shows 5.5,kg/cm²
